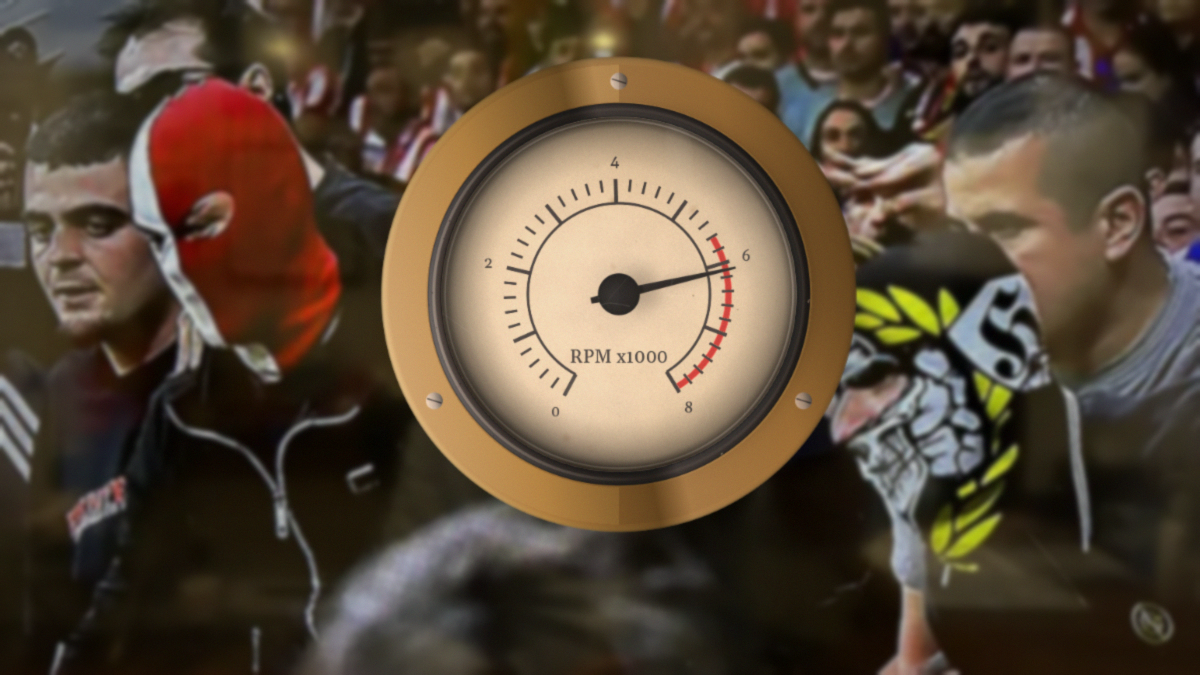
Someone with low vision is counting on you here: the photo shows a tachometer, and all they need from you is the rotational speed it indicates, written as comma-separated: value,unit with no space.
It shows 6100,rpm
